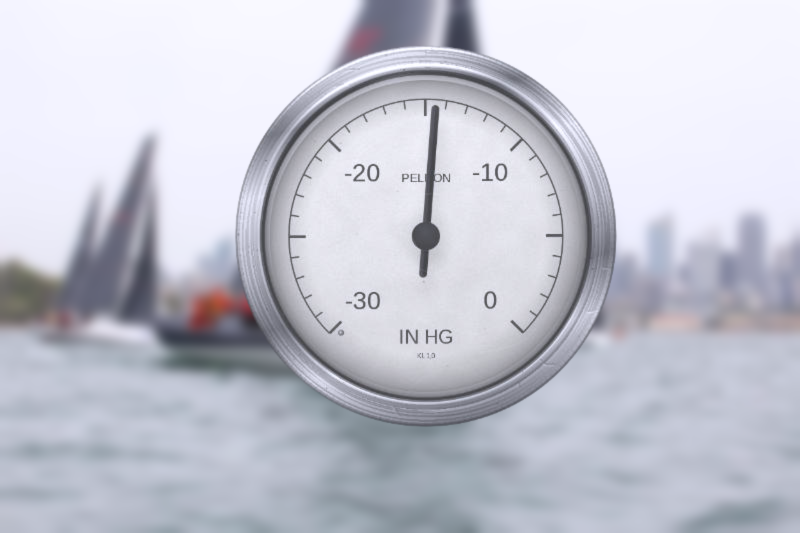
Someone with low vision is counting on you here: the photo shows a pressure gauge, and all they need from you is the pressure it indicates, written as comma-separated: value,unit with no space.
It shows -14.5,inHg
